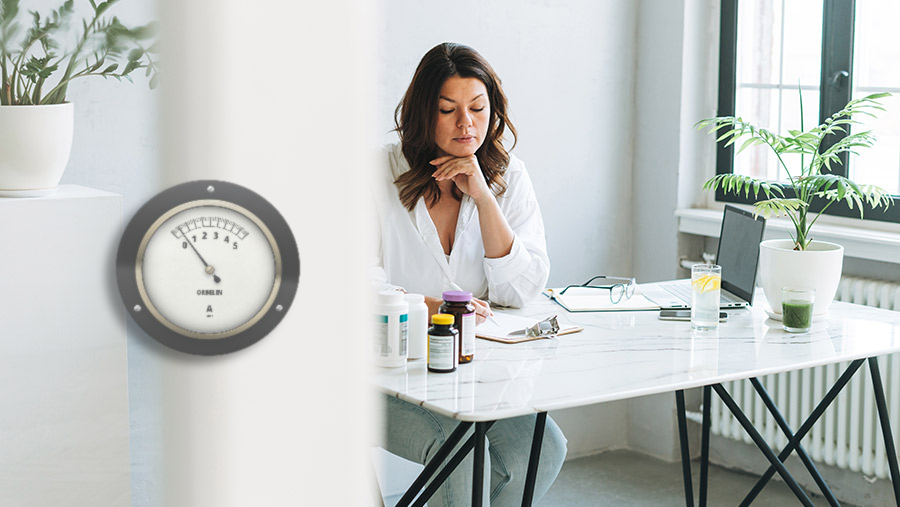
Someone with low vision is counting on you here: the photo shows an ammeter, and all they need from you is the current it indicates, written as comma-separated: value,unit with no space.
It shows 0.5,A
